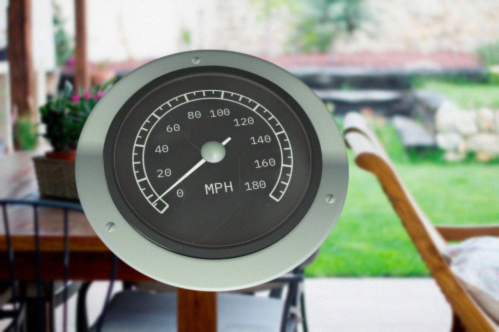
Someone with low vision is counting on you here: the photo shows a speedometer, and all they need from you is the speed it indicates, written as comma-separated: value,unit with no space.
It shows 5,mph
